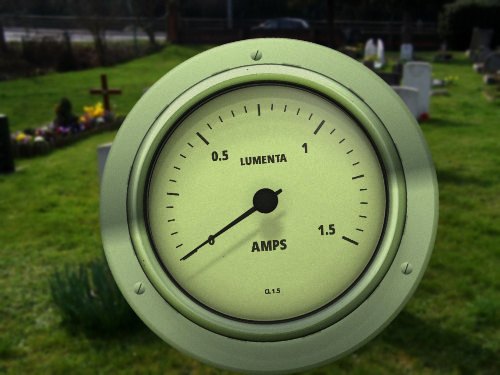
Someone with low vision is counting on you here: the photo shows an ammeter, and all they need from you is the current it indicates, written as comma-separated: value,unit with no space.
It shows 0,A
